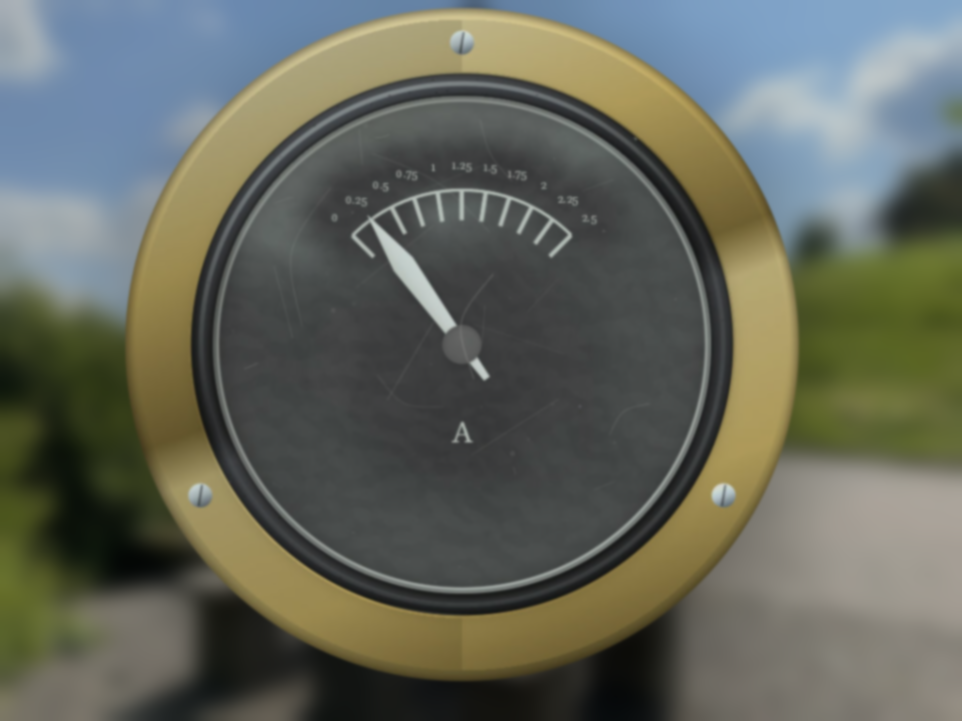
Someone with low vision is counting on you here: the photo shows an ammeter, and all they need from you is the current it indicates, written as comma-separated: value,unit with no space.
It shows 0.25,A
